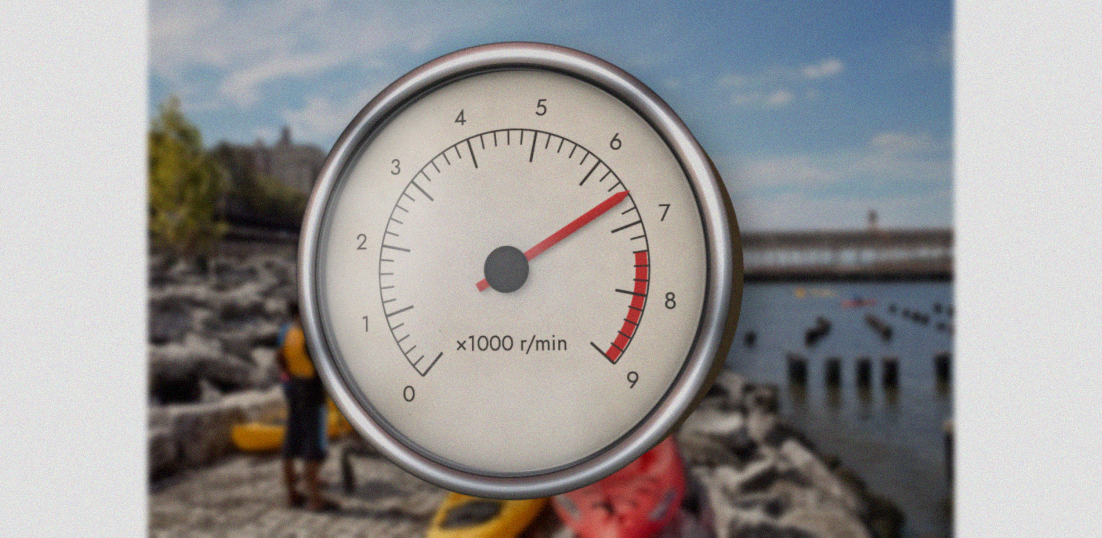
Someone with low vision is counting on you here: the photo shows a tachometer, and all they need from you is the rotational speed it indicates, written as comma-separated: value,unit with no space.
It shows 6600,rpm
